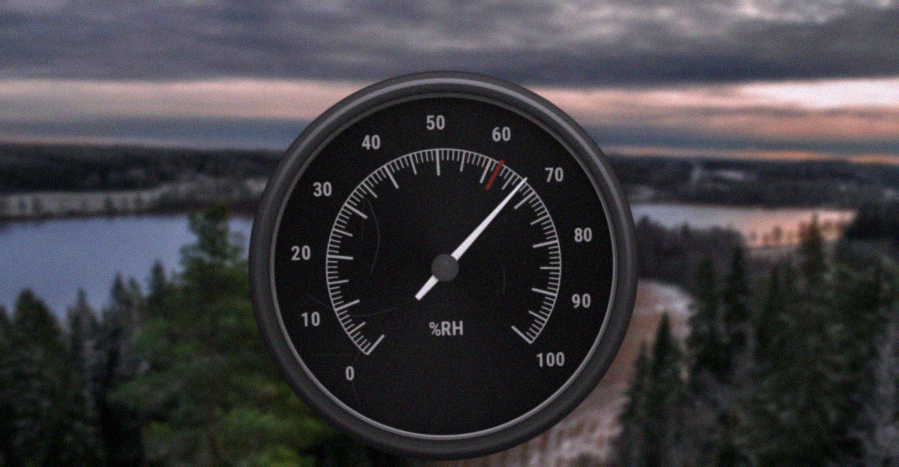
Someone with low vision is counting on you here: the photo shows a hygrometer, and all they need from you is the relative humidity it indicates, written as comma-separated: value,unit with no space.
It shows 67,%
